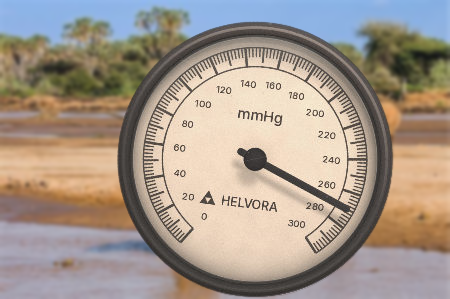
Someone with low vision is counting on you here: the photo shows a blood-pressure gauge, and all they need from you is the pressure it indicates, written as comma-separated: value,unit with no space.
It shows 270,mmHg
